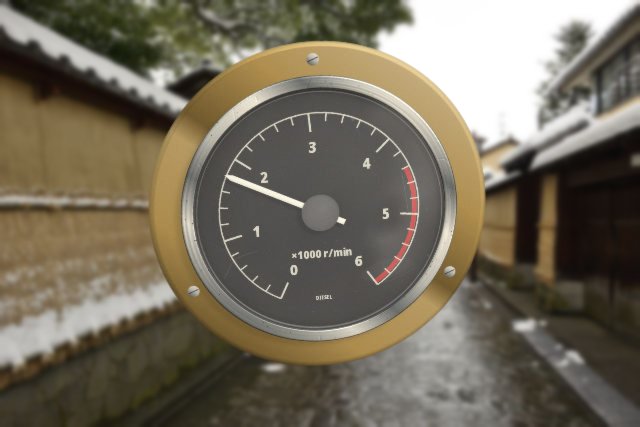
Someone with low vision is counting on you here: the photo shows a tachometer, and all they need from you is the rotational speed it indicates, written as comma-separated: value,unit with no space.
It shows 1800,rpm
